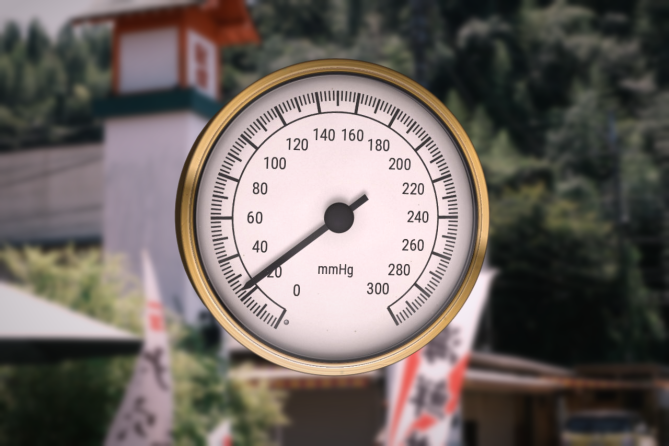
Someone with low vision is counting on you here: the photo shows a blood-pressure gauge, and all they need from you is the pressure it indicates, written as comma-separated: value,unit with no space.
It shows 24,mmHg
